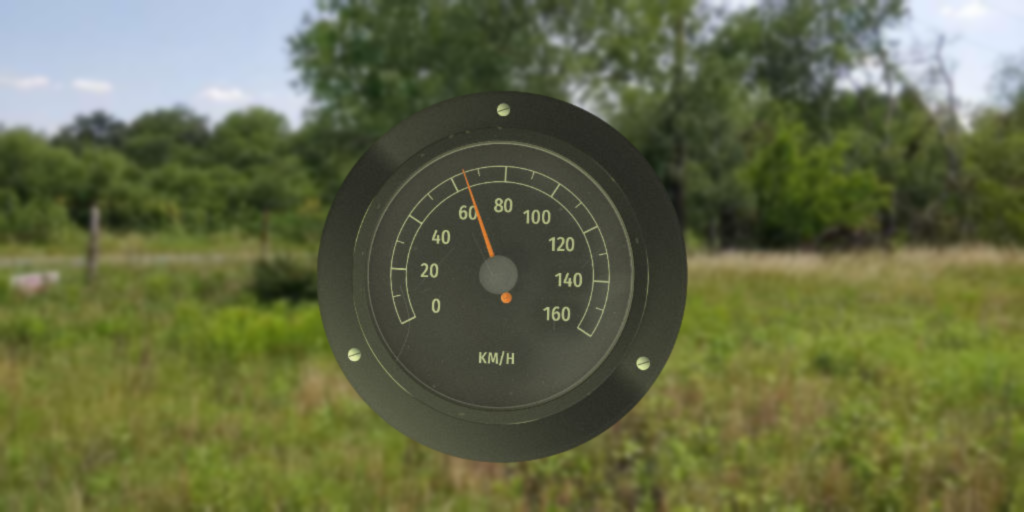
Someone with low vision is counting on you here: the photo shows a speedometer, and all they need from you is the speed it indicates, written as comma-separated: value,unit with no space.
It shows 65,km/h
